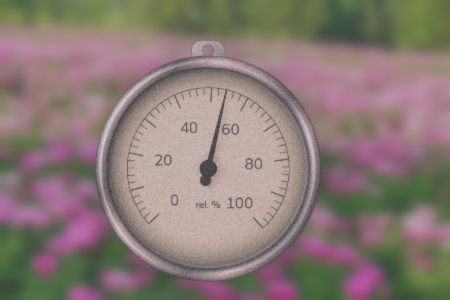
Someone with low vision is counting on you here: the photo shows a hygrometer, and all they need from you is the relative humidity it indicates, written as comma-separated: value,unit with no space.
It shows 54,%
